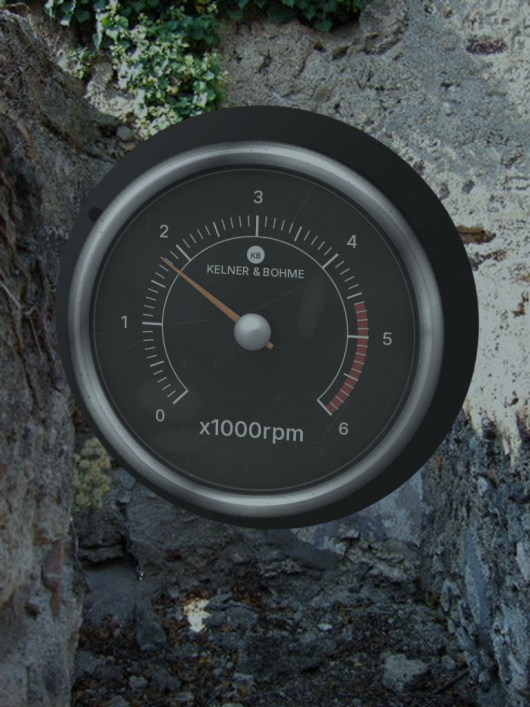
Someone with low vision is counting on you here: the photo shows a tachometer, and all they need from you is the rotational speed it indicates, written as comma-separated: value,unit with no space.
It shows 1800,rpm
